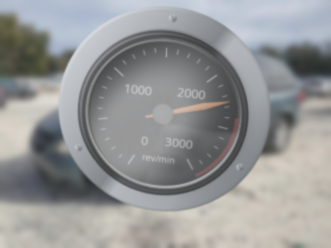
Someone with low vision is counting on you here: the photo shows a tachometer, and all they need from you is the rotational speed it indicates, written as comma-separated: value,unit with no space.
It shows 2250,rpm
